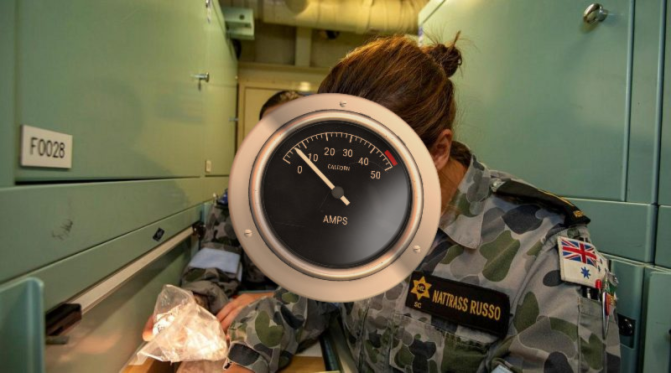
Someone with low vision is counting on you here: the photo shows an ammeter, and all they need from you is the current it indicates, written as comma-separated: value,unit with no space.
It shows 6,A
